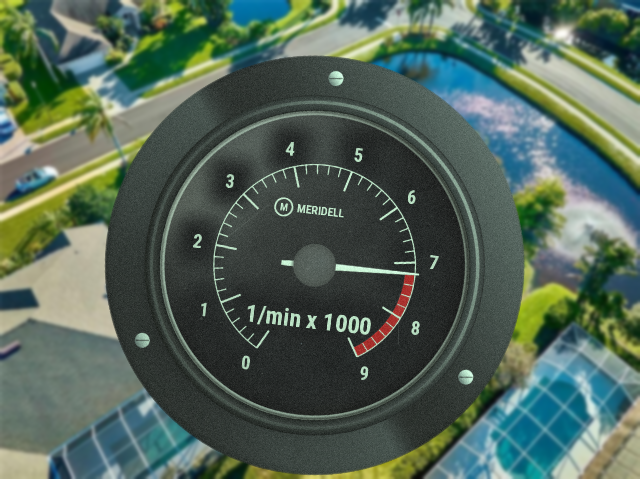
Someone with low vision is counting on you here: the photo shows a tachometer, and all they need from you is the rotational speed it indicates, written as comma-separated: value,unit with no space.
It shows 7200,rpm
